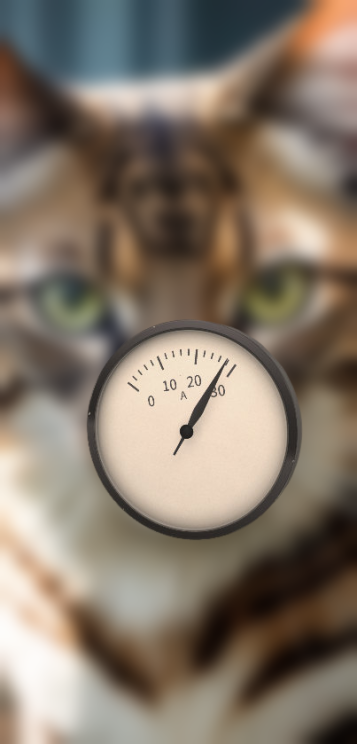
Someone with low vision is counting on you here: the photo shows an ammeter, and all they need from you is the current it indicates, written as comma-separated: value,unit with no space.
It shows 28,A
